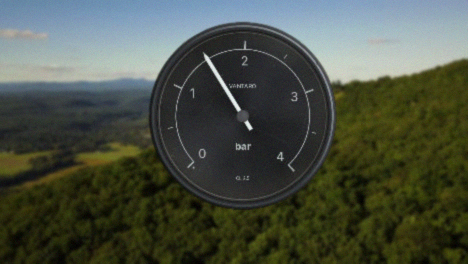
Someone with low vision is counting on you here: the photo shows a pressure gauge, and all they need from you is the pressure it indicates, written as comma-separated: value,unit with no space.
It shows 1.5,bar
